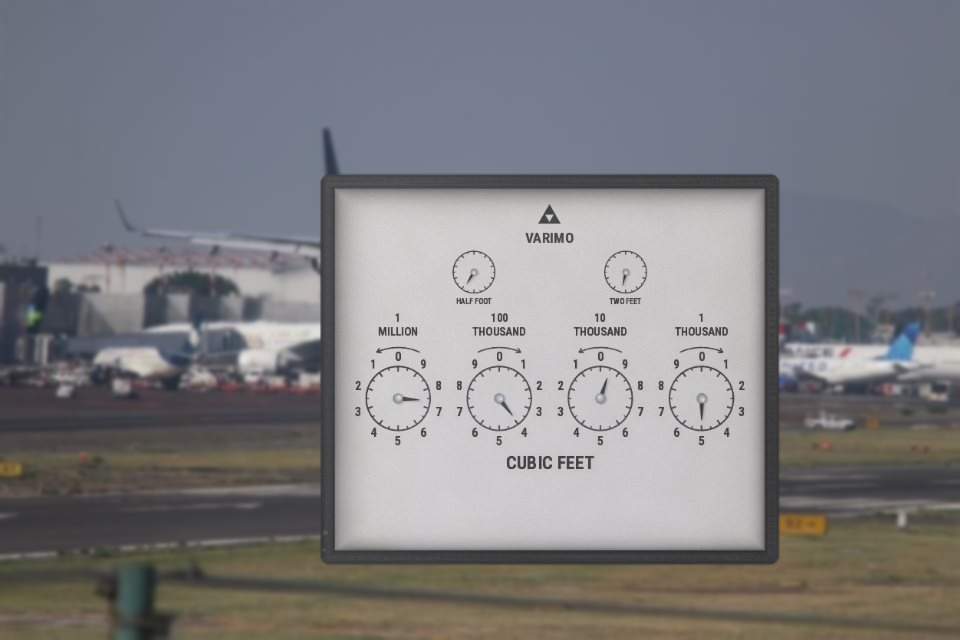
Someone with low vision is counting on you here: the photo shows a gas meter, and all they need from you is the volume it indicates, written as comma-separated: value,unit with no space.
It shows 739500,ft³
